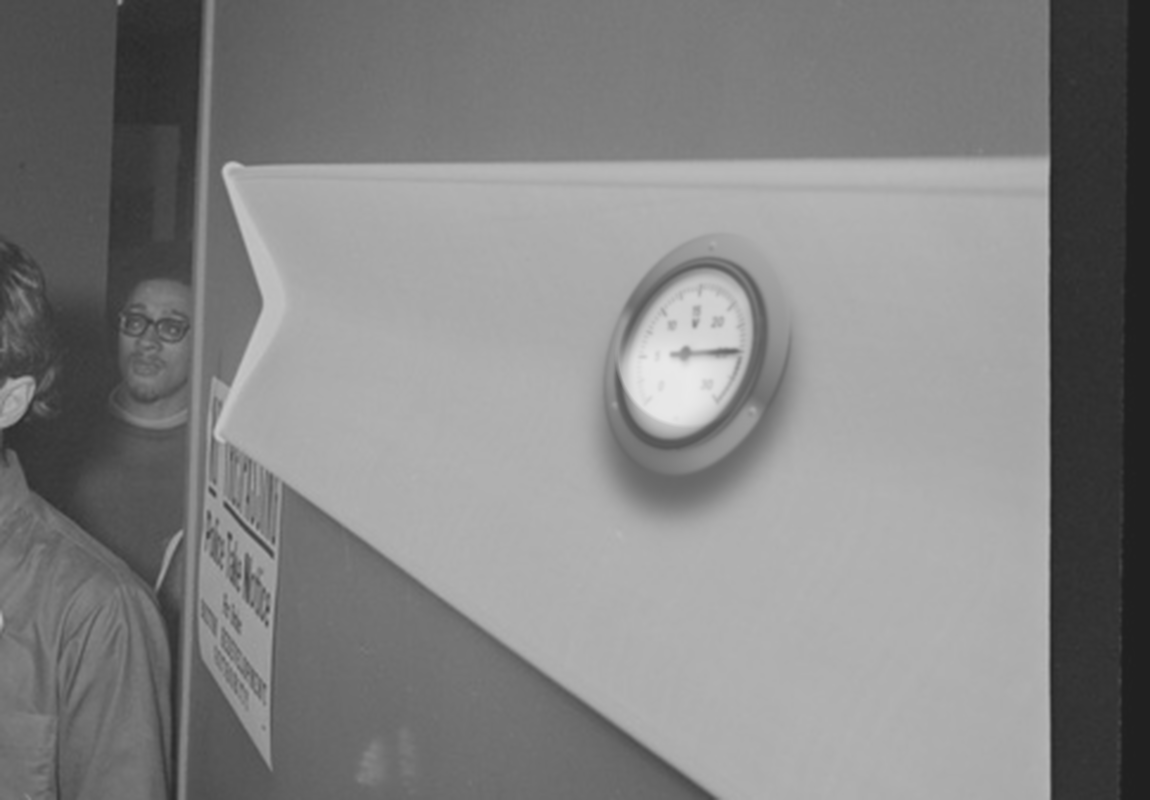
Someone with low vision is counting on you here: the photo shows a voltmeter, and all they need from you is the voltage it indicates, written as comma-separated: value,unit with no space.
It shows 25,V
